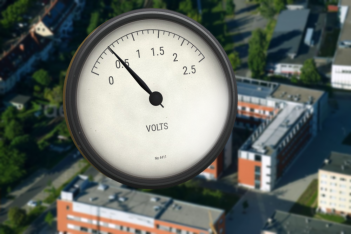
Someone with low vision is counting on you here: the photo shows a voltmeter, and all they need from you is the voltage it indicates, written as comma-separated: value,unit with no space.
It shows 0.5,V
